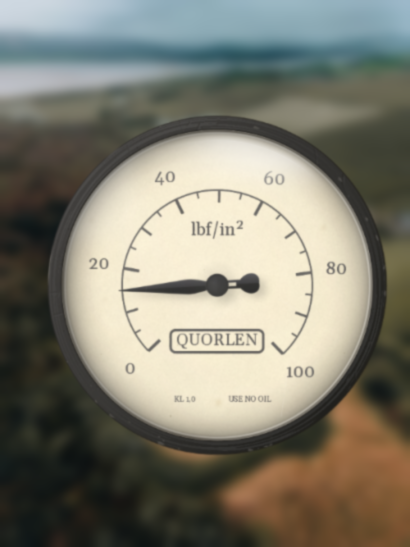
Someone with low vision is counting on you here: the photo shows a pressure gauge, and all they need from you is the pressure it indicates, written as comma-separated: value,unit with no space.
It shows 15,psi
